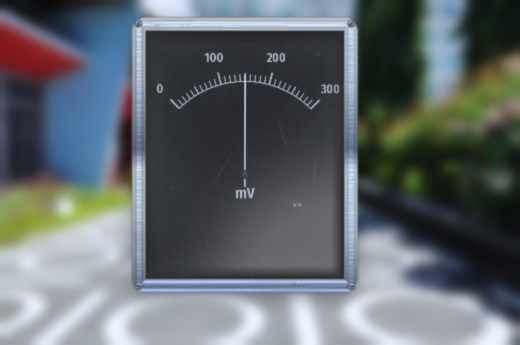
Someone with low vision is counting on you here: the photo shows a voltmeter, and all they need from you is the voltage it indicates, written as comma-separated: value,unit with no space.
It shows 150,mV
